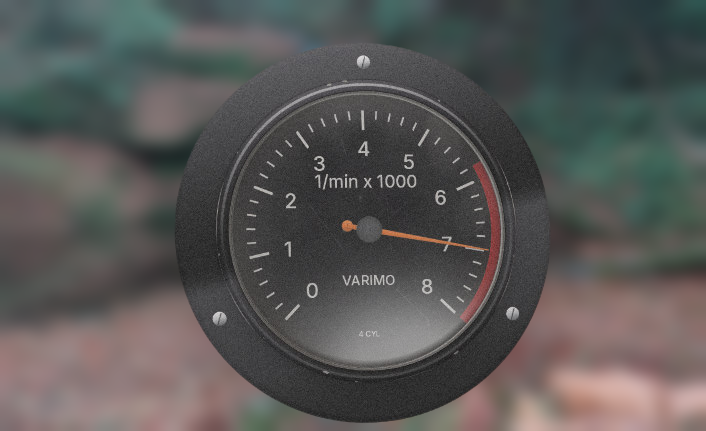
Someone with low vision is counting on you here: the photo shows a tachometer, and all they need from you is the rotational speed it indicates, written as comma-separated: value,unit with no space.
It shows 7000,rpm
